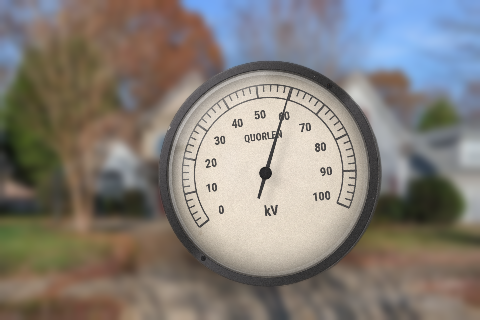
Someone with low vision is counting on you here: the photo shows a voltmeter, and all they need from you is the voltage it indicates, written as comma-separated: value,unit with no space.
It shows 60,kV
